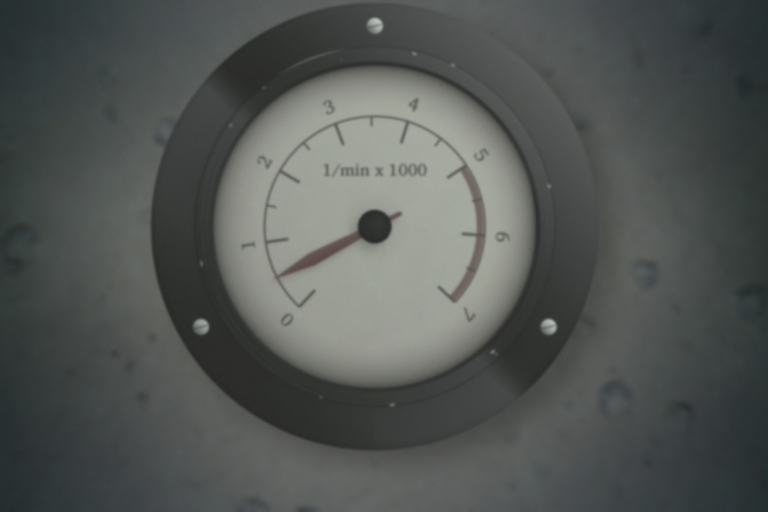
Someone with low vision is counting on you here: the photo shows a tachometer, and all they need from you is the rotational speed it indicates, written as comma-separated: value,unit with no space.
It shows 500,rpm
